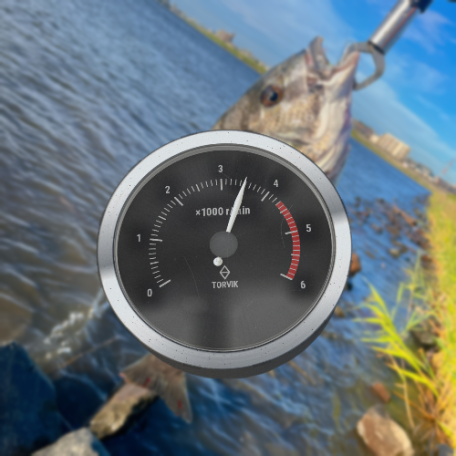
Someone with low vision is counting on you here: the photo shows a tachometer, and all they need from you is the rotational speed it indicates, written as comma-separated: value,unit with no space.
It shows 3500,rpm
